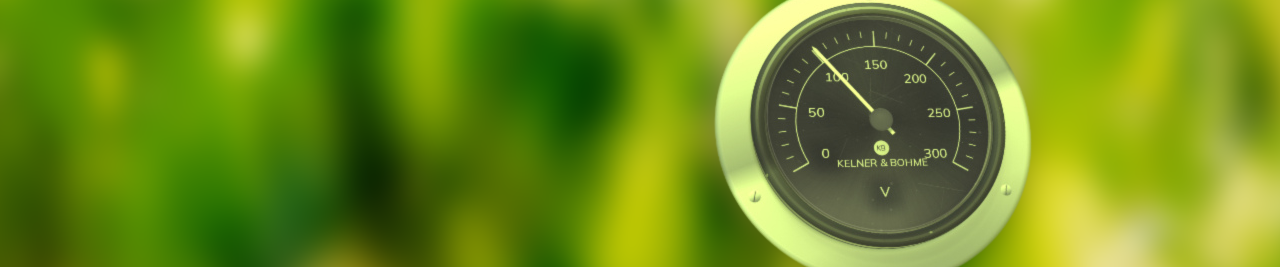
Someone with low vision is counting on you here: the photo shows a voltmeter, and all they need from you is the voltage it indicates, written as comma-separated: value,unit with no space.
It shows 100,V
